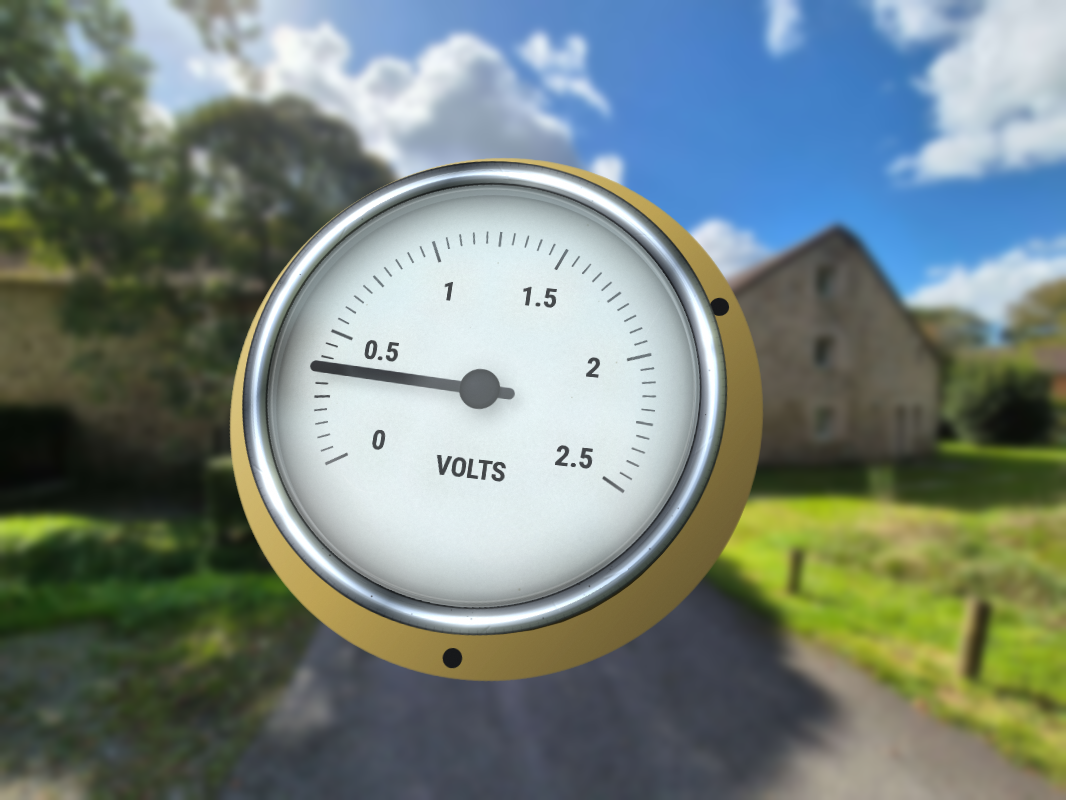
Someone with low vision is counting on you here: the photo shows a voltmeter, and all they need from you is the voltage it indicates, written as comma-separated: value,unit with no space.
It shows 0.35,V
